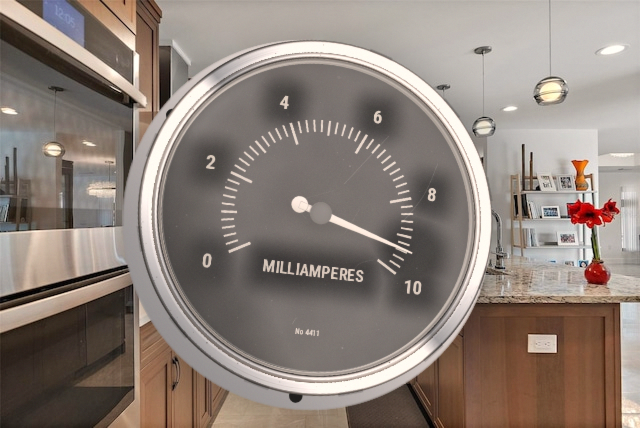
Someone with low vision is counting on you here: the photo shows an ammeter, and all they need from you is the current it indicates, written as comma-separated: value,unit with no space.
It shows 9.4,mA
